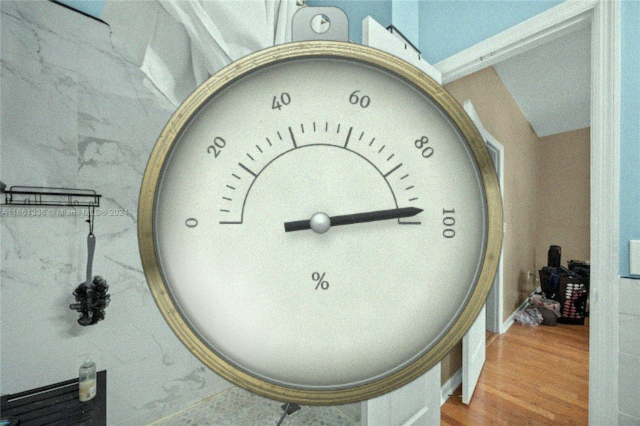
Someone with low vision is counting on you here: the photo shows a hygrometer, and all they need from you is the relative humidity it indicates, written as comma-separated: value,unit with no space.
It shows 96,%
